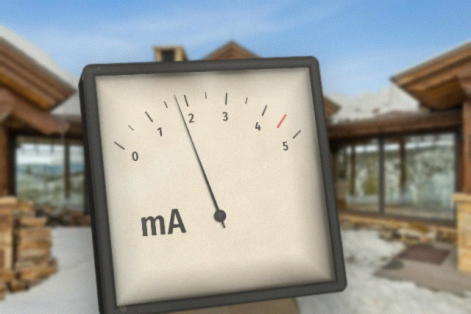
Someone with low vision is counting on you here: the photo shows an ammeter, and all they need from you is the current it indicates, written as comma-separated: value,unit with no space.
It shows 1.75,mA
